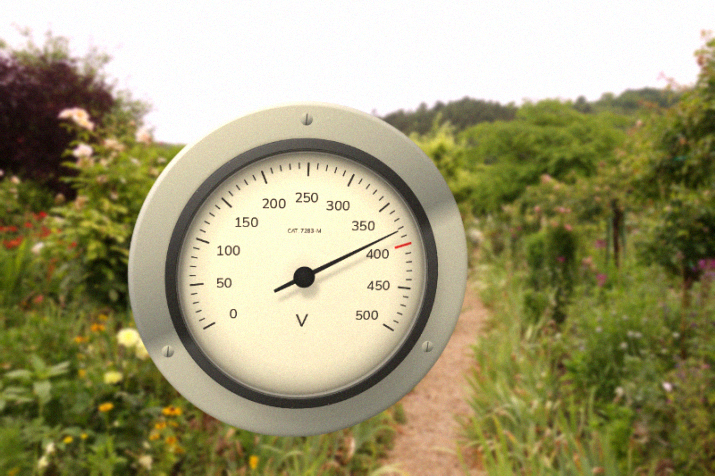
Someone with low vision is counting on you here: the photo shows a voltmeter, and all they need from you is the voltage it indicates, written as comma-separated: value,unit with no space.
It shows 380,V
